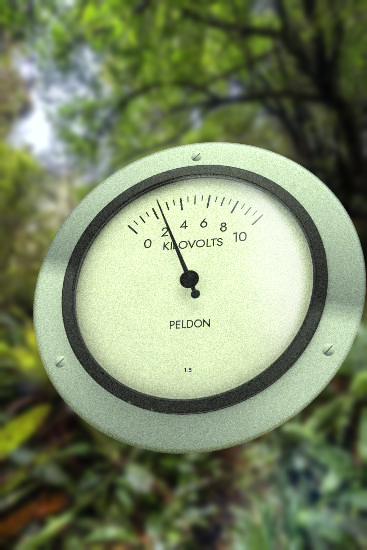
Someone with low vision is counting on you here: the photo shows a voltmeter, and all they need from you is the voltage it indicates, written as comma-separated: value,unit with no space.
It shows 2.5,kV
